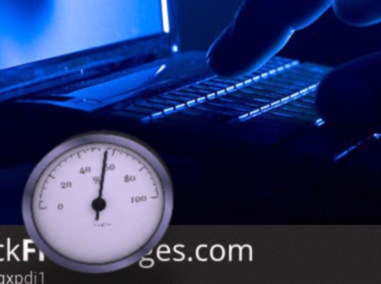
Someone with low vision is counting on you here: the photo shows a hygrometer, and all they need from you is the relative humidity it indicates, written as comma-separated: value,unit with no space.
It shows 56,%
